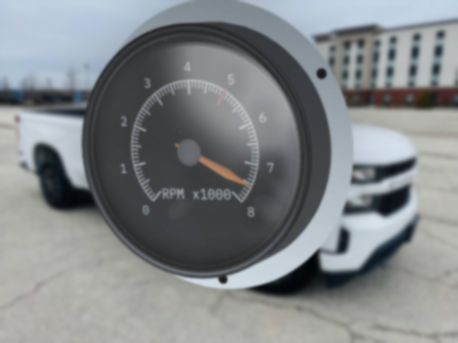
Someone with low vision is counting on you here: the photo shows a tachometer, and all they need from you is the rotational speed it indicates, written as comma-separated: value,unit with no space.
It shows 7500,rpm
